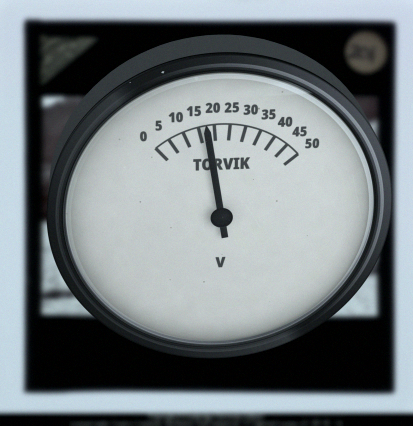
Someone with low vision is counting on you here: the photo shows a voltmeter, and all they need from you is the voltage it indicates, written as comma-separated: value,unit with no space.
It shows 17.5,V
